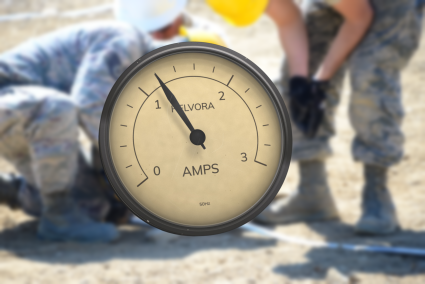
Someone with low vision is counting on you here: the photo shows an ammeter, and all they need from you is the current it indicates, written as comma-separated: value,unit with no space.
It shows 1.2,A
